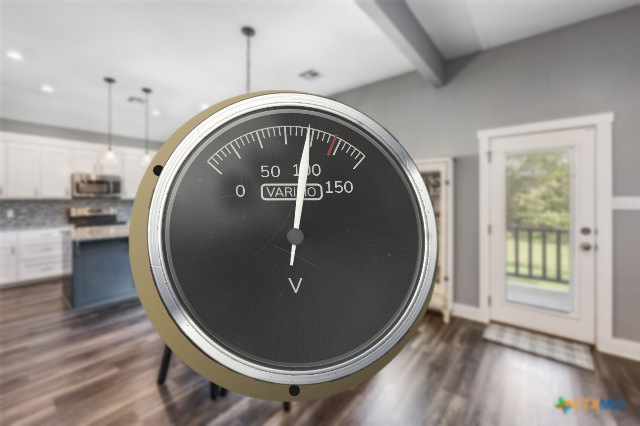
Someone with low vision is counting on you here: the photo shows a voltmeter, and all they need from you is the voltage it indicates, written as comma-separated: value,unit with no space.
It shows 95,V
